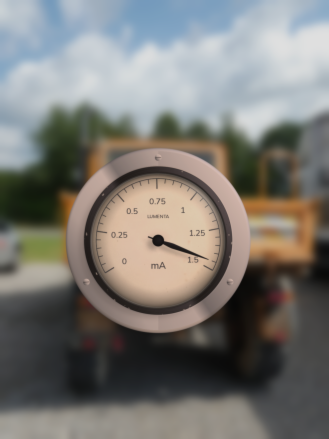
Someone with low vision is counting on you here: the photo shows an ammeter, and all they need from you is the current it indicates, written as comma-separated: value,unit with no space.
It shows 1.45,mA
